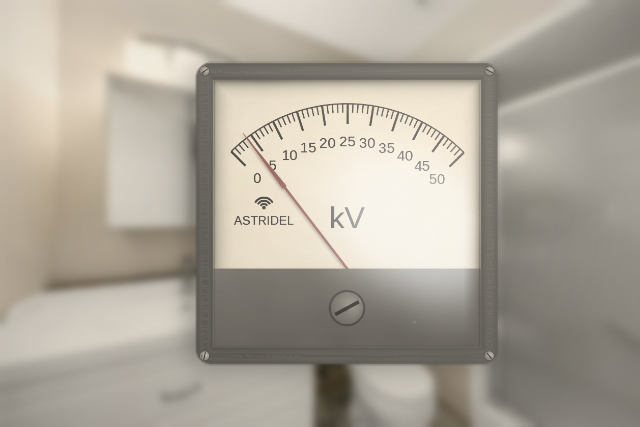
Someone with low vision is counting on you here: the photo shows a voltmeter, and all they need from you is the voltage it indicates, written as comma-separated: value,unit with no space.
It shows 4,kV
